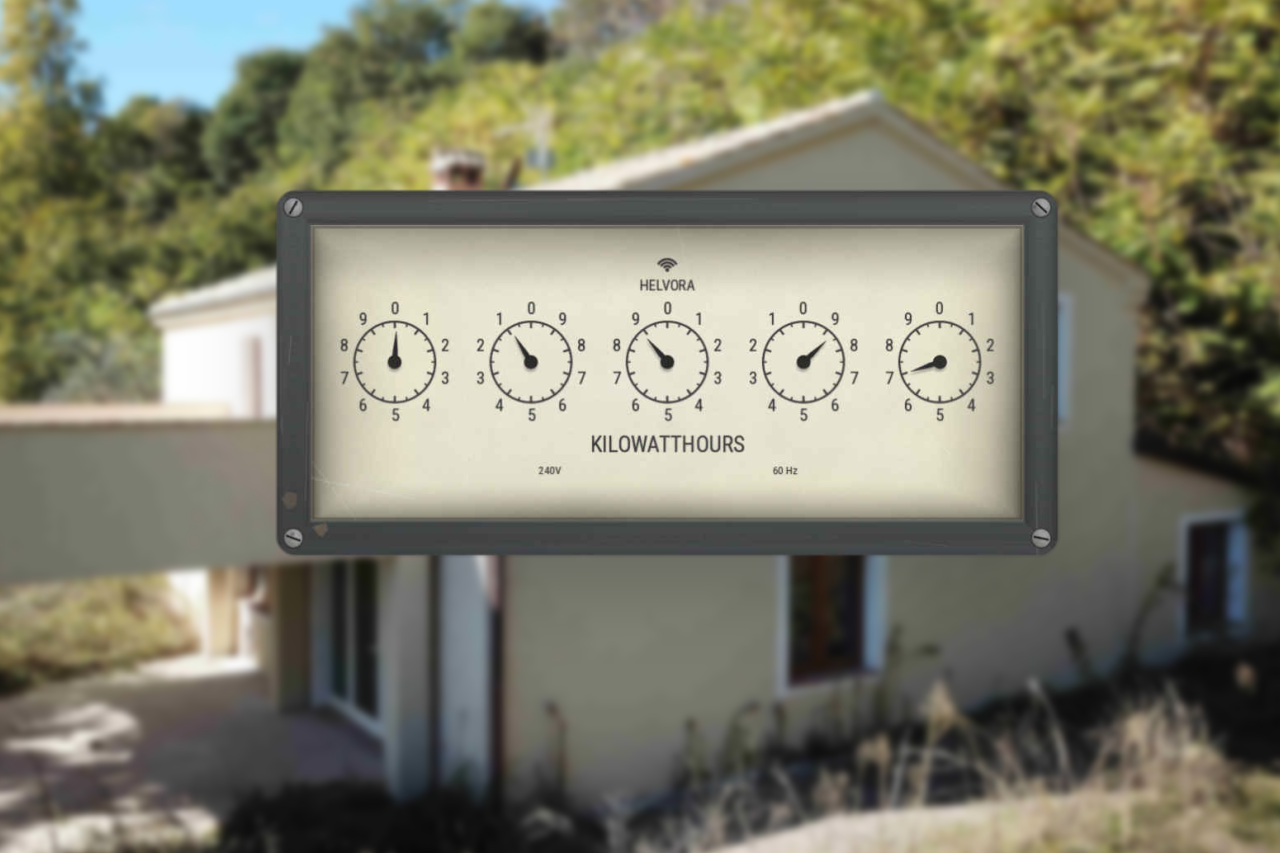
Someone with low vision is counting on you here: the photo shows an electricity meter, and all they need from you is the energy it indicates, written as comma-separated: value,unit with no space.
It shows 887,kWh
